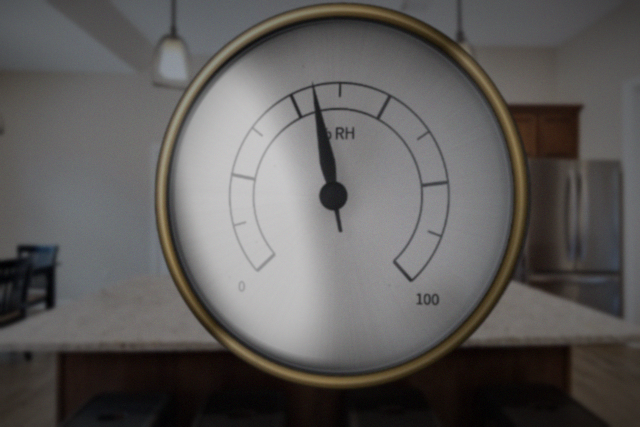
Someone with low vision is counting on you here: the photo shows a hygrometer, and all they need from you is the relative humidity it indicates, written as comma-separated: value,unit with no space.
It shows 45,%
